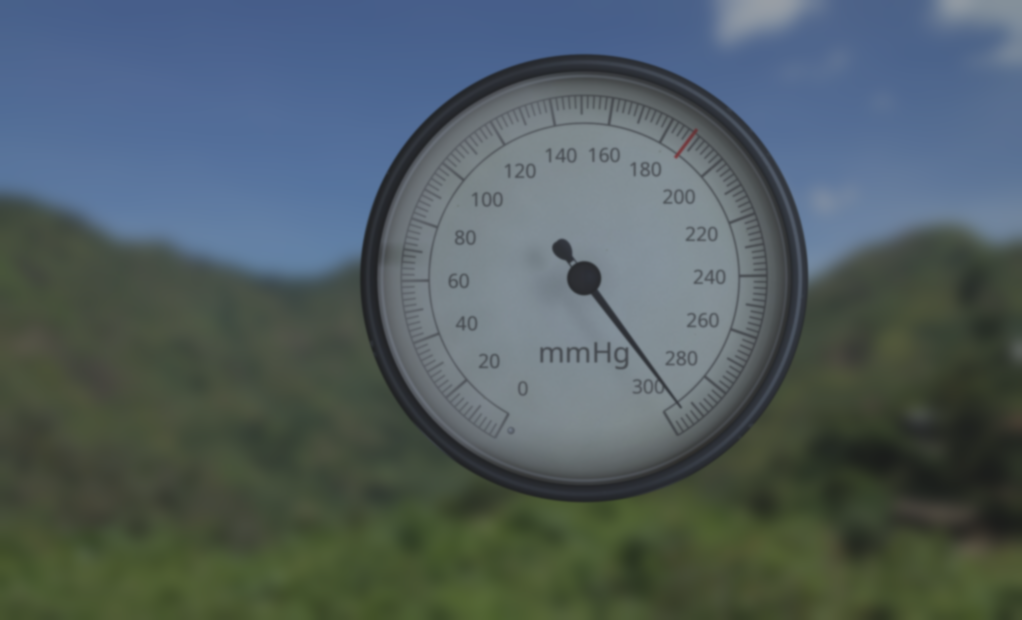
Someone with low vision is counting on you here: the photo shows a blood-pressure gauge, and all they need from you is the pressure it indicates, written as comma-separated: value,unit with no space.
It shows 294,mmHg
